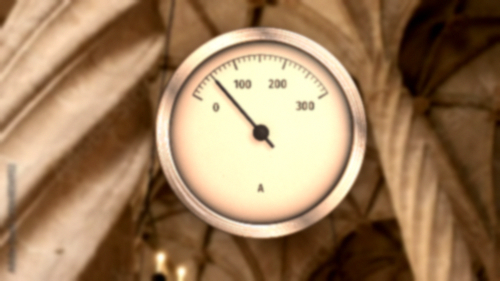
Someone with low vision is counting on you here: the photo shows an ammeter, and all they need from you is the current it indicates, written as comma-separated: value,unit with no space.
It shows 50,A
